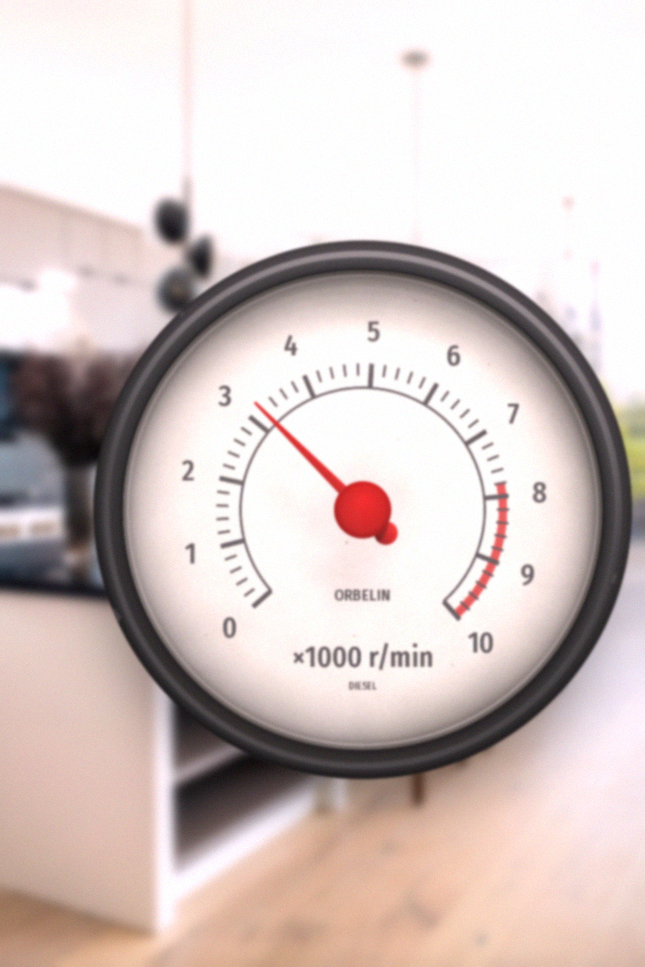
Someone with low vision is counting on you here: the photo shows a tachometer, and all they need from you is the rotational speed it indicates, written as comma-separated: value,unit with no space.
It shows 3200,rpm
